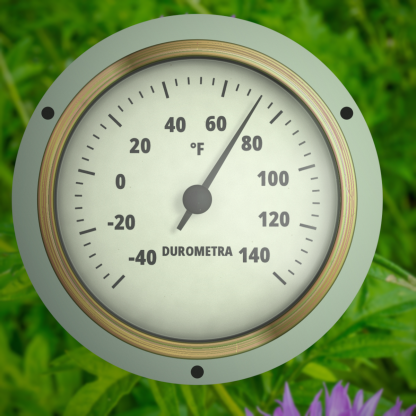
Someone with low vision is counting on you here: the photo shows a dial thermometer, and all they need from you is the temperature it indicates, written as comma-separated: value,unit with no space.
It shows 72,°F
